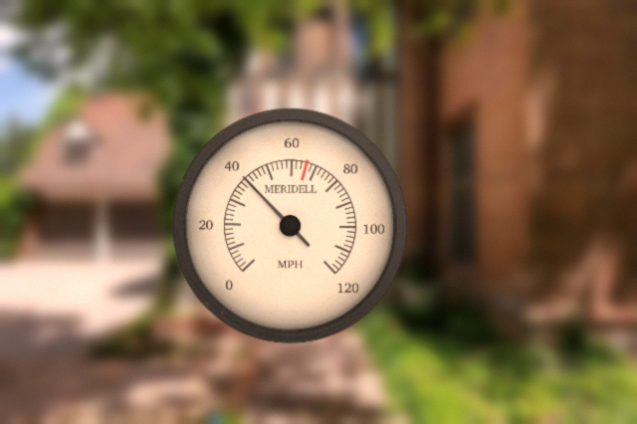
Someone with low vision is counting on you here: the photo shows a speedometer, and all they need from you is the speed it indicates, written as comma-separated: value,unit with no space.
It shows 40,mph
